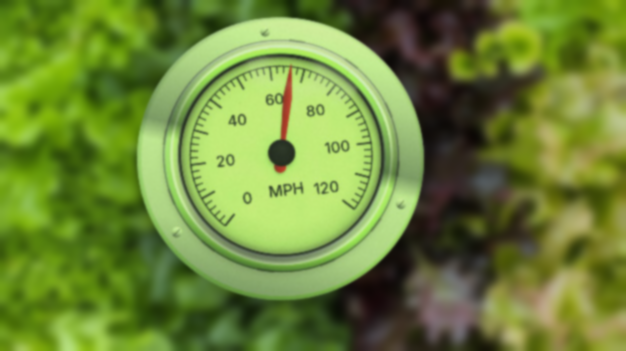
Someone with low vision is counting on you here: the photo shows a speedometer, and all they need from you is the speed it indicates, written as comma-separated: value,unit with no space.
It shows 66,mph
